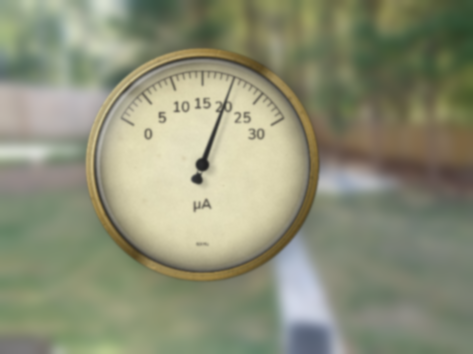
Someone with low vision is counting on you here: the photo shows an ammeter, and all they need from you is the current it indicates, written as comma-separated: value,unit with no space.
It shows 20,µA
